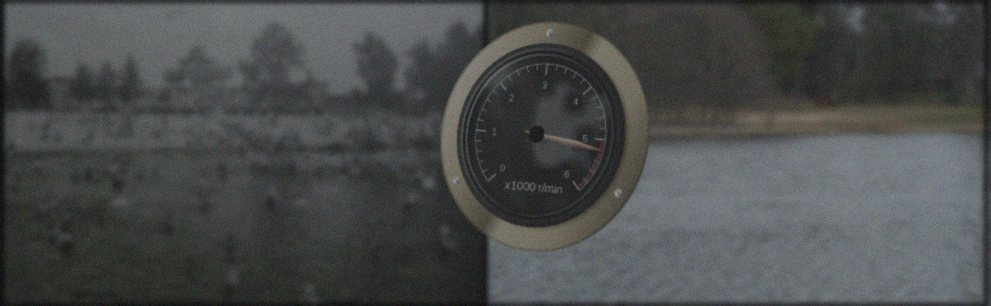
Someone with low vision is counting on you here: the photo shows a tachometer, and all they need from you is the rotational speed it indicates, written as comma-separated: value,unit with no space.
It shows 5200,rpm
